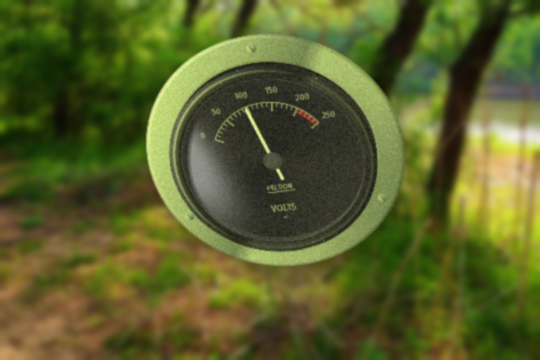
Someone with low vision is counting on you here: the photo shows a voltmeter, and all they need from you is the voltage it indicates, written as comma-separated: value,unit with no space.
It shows 100,V
